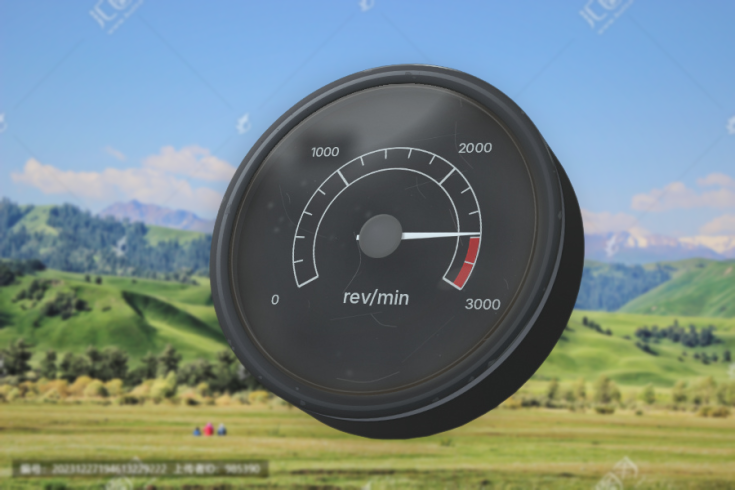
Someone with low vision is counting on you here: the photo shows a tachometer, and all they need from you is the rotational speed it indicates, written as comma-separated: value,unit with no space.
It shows 2600,rpm
